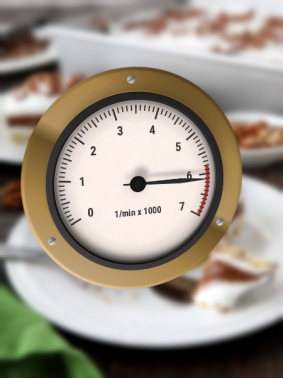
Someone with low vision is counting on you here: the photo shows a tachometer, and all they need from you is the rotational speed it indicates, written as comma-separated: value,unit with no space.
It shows 6100,rpm
